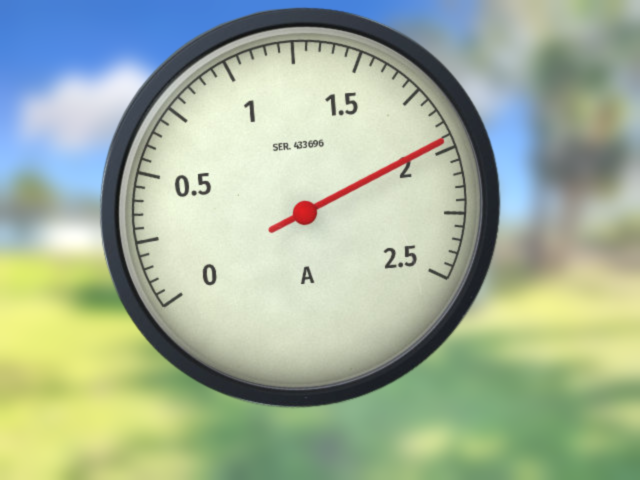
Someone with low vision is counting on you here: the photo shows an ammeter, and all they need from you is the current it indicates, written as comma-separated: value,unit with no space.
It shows 1.95,A
